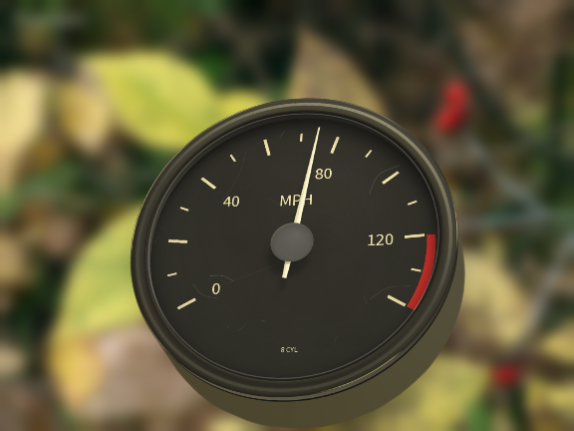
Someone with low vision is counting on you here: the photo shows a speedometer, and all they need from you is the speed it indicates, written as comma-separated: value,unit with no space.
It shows 75,mph
